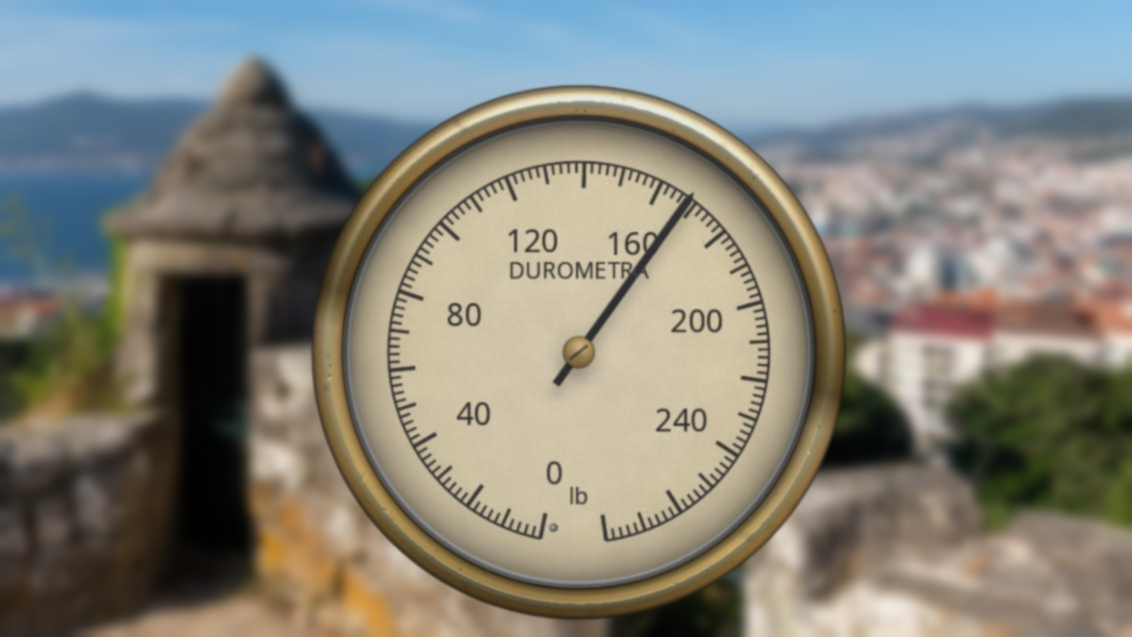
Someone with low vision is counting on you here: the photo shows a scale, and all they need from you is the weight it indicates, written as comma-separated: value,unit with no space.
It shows 168,lb
